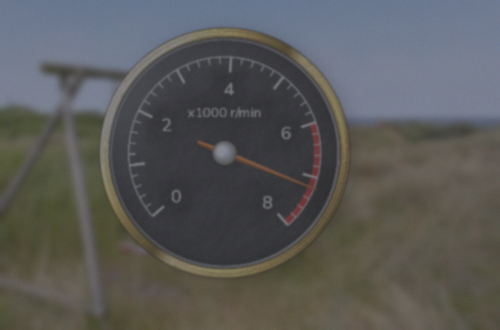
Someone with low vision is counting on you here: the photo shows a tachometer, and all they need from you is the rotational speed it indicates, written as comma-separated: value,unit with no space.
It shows 7200,rpm
